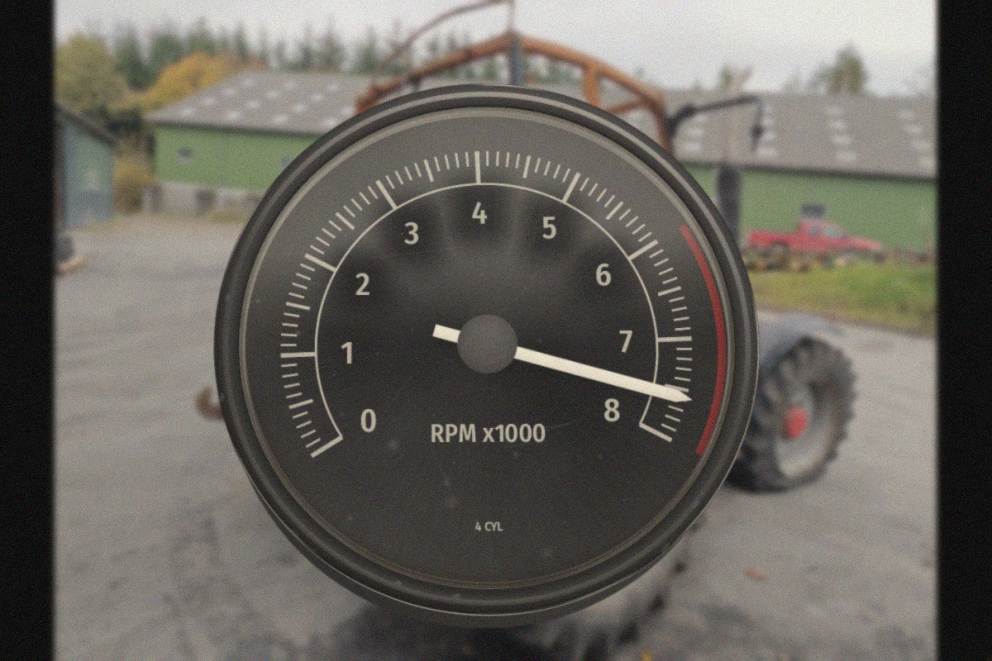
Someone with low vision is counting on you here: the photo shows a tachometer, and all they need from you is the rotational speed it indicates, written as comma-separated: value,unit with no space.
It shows 7600,rpm
